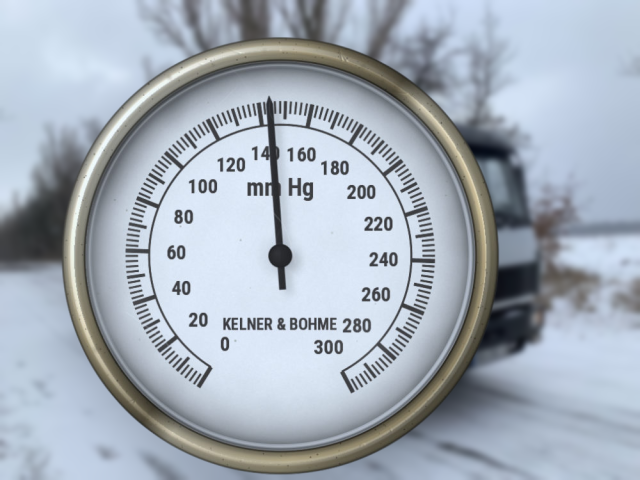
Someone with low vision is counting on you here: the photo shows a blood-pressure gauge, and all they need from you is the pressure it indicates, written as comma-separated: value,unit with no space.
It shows 144,mmHg
